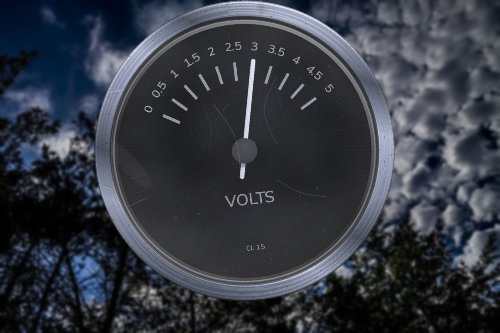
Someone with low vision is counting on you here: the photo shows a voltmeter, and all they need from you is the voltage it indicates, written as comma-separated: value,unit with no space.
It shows 3,V
